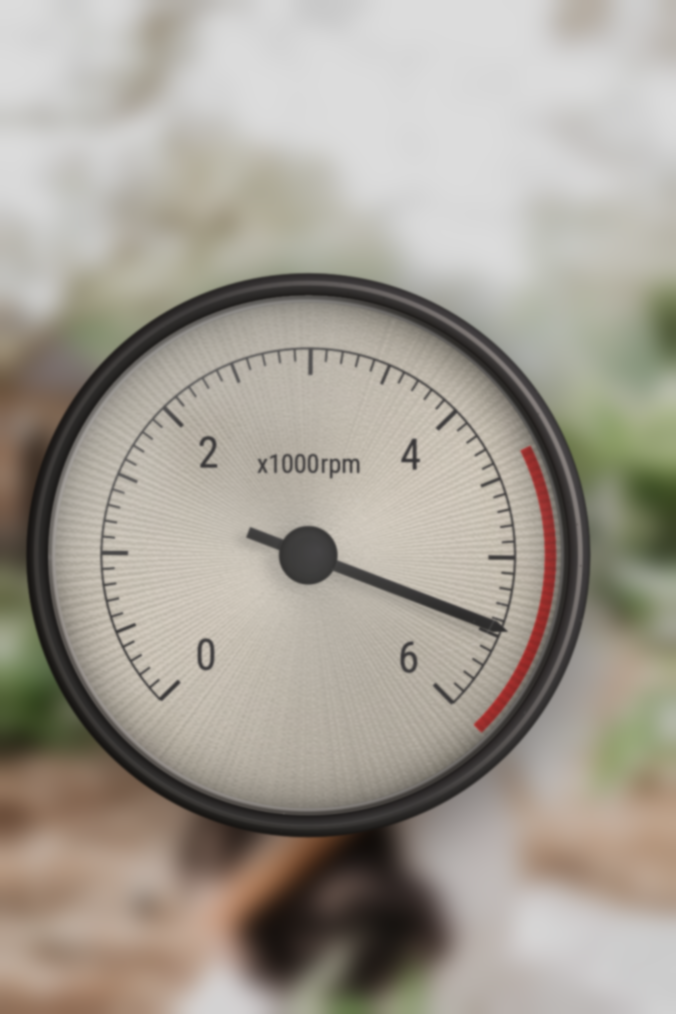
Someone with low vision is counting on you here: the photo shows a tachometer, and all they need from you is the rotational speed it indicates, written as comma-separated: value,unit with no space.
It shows 5450,rpm
